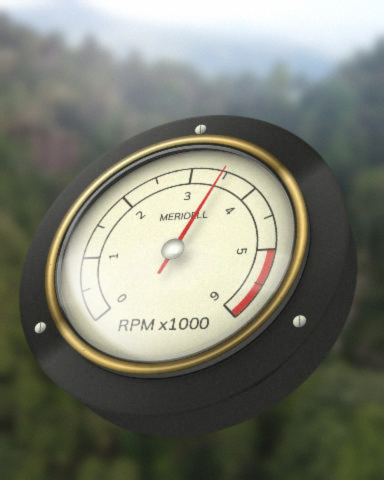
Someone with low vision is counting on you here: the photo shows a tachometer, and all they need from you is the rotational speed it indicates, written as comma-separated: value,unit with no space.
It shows 3500,rpm
